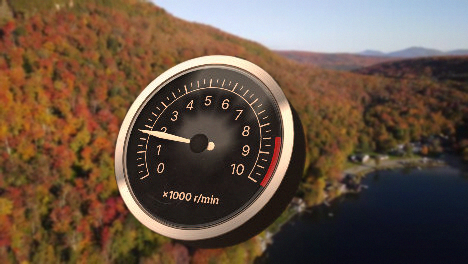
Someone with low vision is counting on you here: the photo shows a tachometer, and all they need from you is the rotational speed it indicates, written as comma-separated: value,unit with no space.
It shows 1750,rpm
